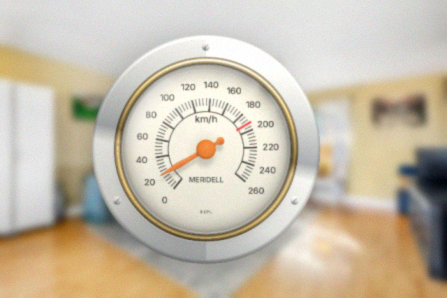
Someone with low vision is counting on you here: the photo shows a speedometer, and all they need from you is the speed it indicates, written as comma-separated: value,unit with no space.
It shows 20,km/h
